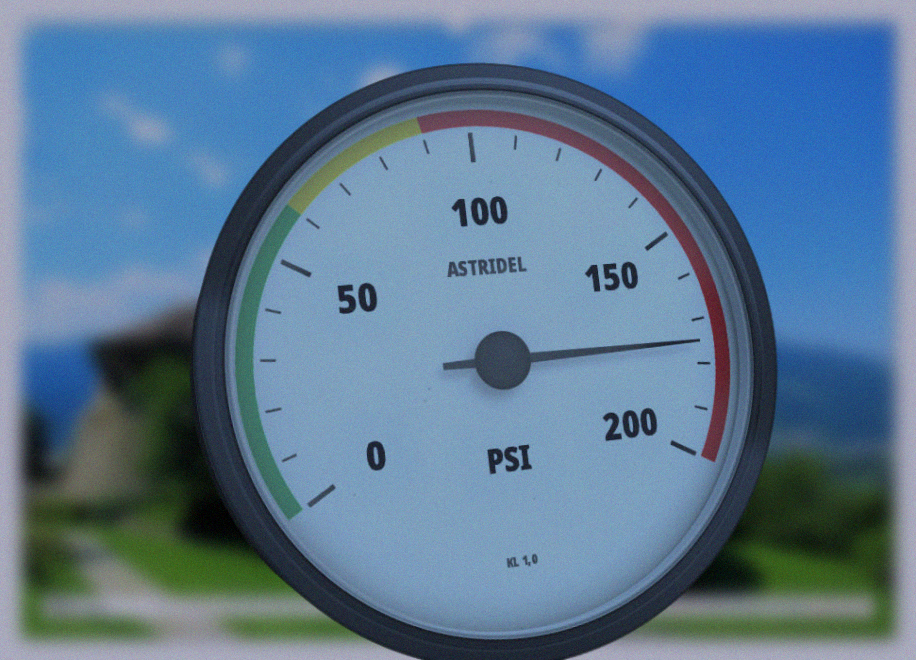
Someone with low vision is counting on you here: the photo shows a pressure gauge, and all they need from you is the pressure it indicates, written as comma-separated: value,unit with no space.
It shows 175,psi
